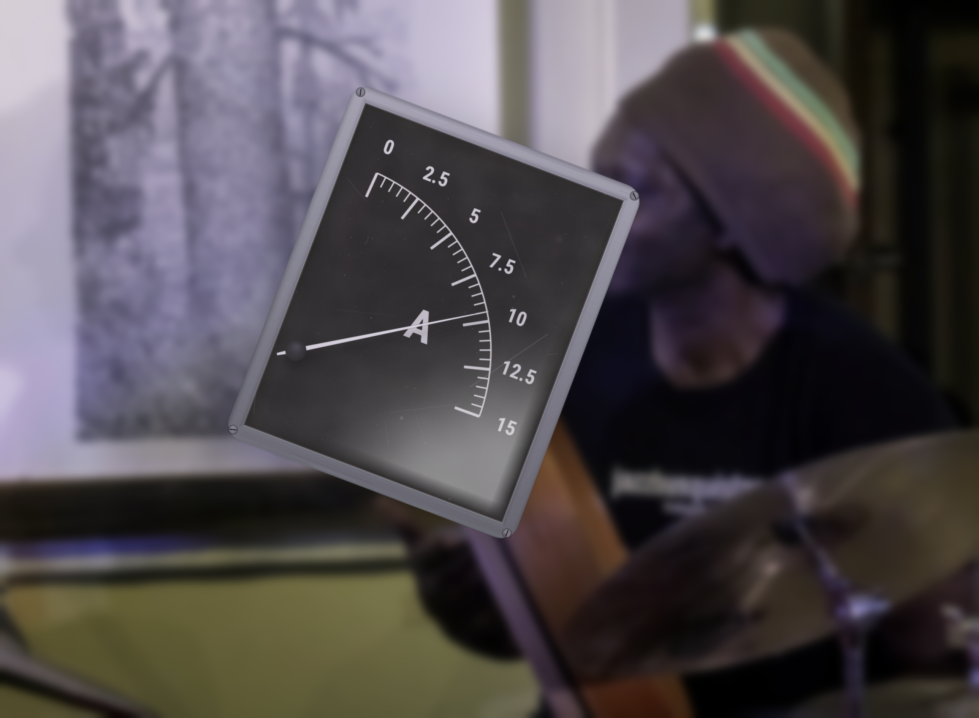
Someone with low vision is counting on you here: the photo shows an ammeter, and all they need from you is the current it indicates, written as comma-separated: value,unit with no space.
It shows 9.5,A
